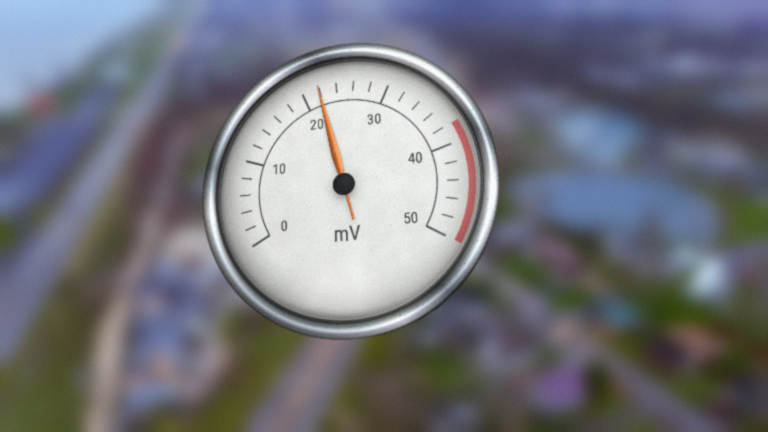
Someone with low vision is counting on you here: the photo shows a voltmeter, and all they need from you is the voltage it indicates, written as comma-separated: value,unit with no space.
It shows 22,mV
